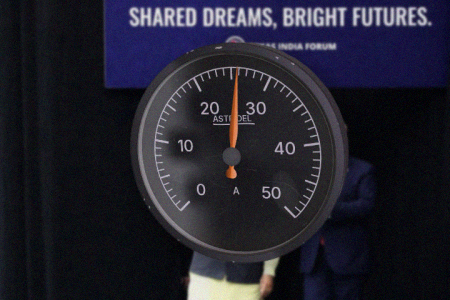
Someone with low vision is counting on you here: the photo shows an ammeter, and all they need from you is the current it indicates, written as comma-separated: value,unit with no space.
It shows 26,A
